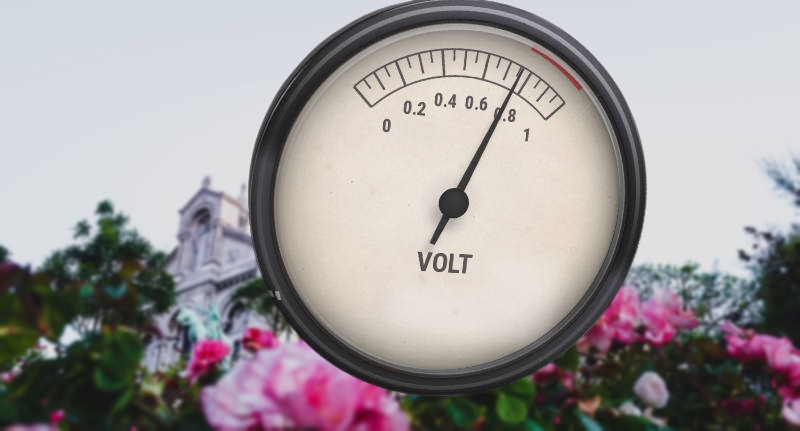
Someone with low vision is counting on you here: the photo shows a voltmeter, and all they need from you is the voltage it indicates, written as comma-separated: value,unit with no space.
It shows 0.75,V
